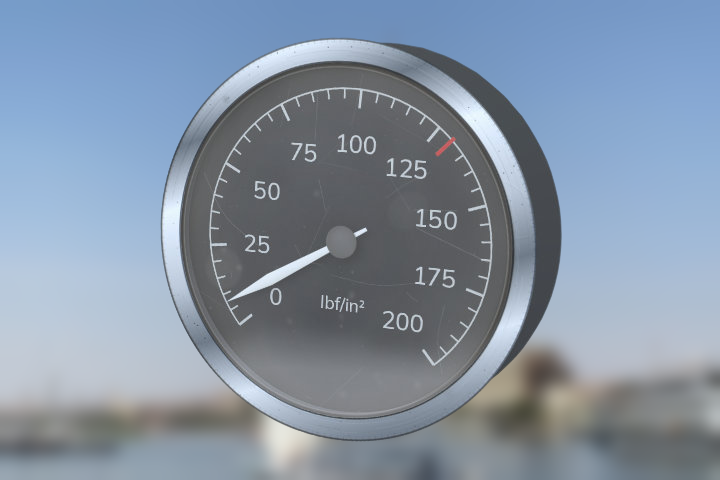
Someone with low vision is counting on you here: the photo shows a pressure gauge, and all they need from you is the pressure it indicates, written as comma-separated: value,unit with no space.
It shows 7.5,psi
